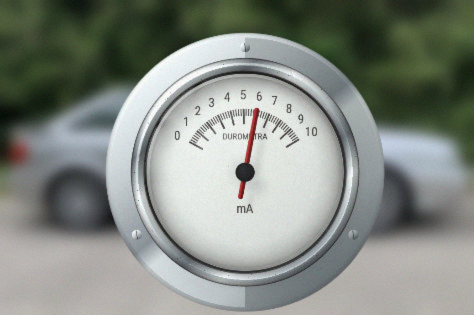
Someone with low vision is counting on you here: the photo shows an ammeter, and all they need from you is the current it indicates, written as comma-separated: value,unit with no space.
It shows 6,mA
